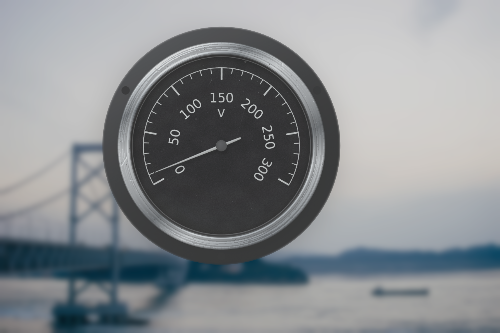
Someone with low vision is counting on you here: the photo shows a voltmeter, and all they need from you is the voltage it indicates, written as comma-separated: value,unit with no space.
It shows 10,V
